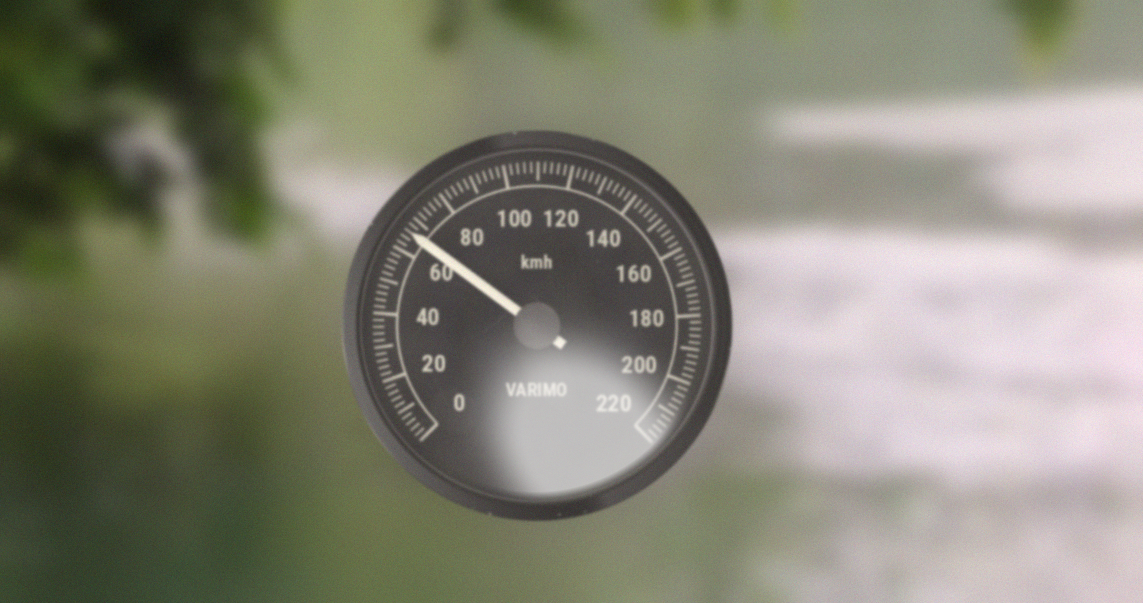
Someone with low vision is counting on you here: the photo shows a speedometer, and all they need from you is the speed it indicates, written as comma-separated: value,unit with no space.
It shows 66,km/h
